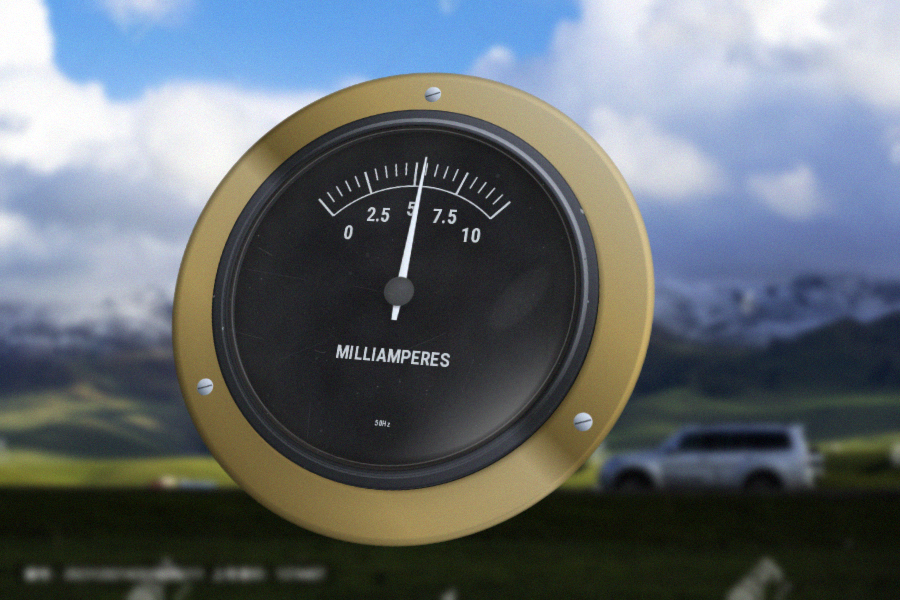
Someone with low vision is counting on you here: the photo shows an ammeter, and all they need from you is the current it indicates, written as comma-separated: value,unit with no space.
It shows 5.5,mA
